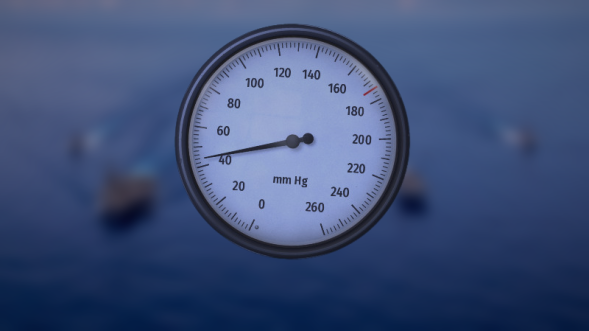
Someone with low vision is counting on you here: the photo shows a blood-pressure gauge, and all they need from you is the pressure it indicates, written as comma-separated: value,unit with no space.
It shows 44,mmHg
